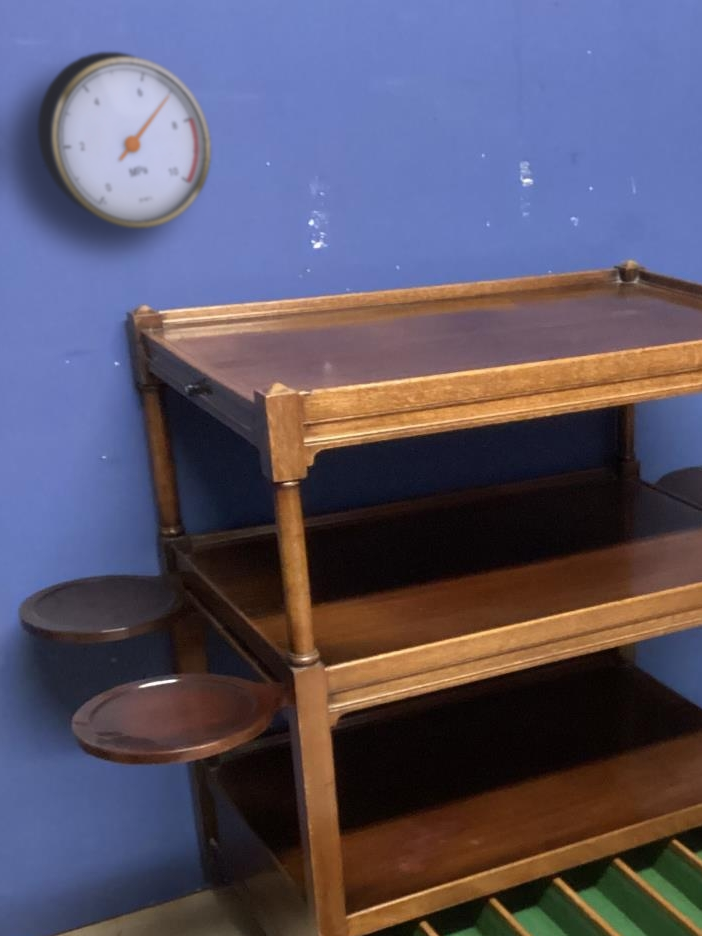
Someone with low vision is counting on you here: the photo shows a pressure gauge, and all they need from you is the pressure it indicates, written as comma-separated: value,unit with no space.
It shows 7,MPa
